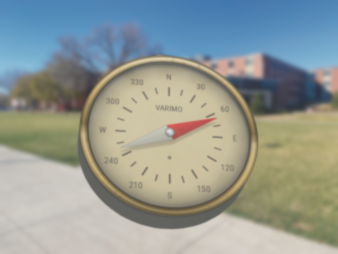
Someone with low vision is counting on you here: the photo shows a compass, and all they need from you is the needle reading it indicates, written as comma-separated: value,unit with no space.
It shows 67.5,°
